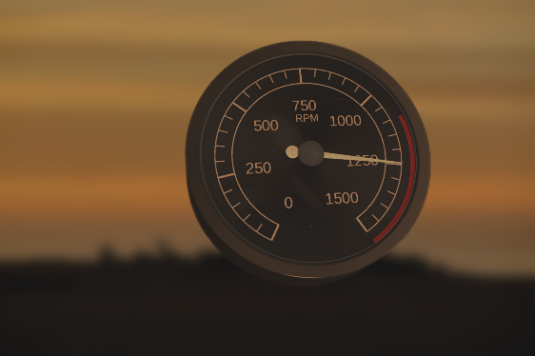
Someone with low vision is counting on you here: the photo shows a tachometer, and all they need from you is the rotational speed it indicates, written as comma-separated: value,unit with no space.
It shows 1250,rpm
